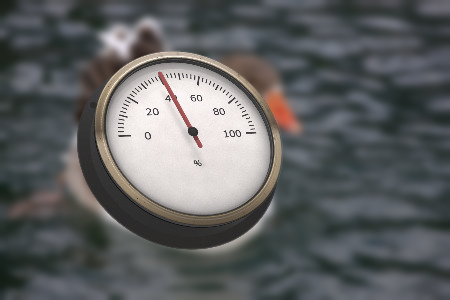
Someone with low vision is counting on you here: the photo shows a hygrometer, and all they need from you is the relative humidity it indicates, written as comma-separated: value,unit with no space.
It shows 40,%
